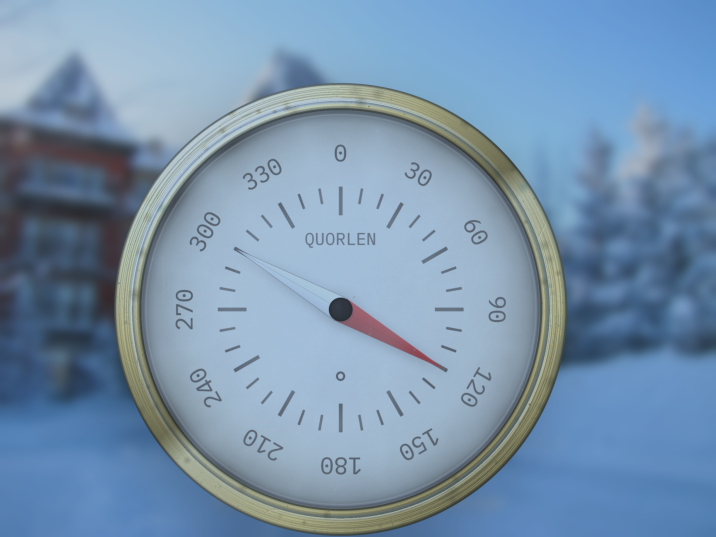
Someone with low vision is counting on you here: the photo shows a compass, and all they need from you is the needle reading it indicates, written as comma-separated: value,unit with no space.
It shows 120,°
